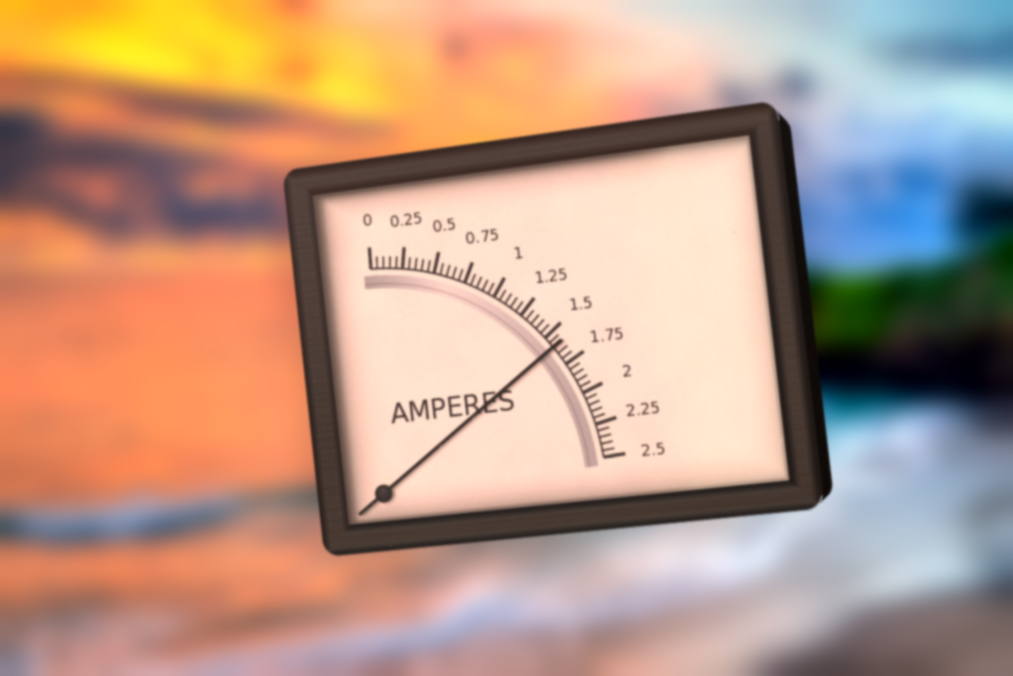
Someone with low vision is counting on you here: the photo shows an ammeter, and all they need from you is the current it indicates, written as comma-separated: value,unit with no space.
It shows 1.6,A
